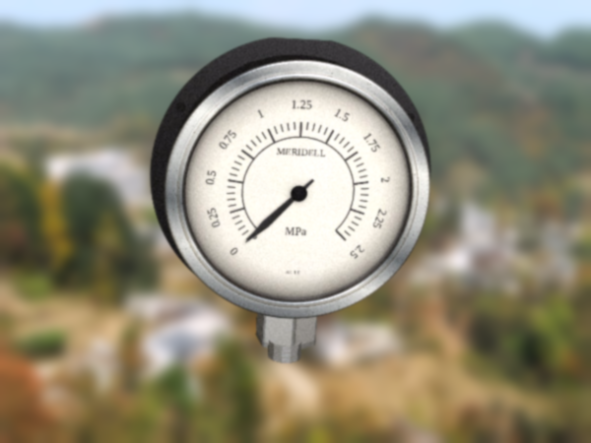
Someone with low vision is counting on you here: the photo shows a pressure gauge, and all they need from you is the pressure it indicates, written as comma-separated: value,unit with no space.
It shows 0,MPa
